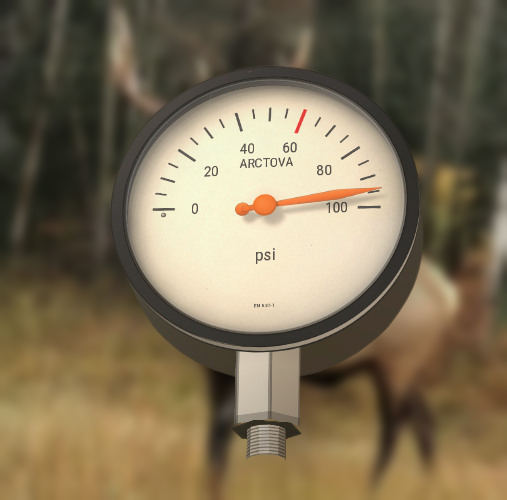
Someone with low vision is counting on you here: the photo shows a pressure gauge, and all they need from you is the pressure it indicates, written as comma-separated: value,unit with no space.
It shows 95,psi
